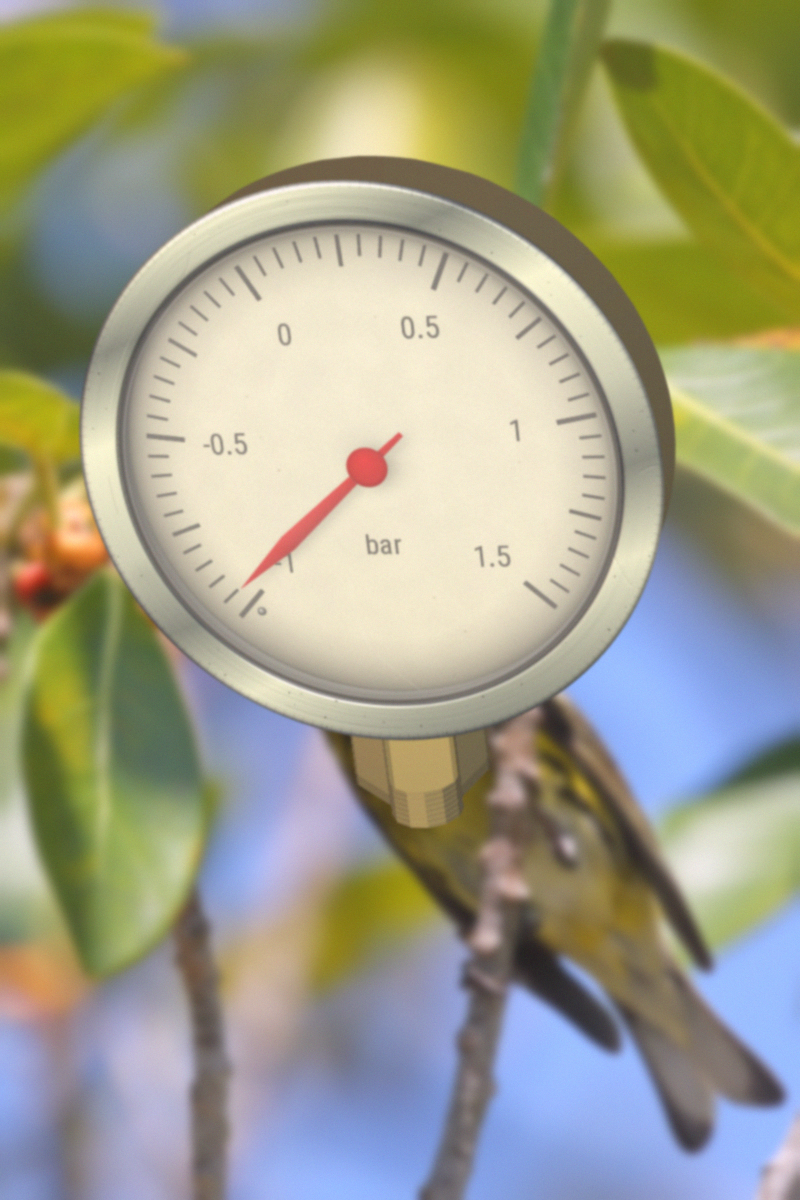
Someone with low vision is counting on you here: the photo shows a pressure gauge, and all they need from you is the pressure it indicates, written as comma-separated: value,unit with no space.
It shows -0.95,bar
